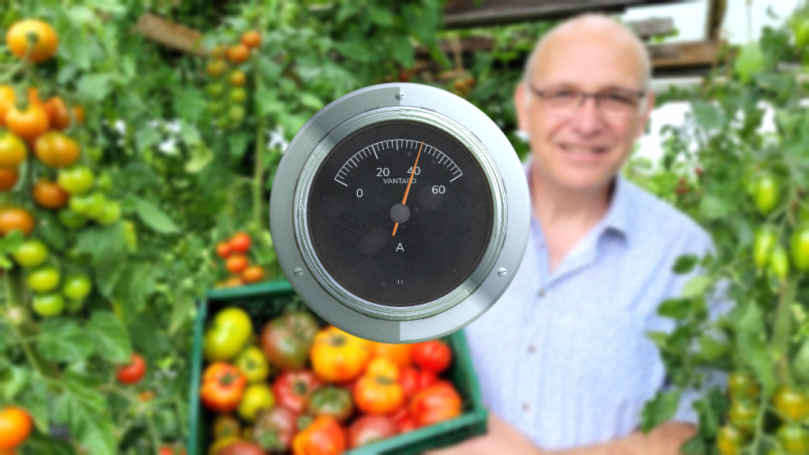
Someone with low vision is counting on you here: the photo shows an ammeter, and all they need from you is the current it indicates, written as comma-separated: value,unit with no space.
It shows 40,A
